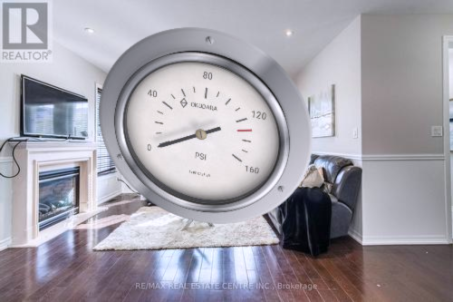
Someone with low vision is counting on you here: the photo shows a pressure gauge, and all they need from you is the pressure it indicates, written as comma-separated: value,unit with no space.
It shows 0,psi
